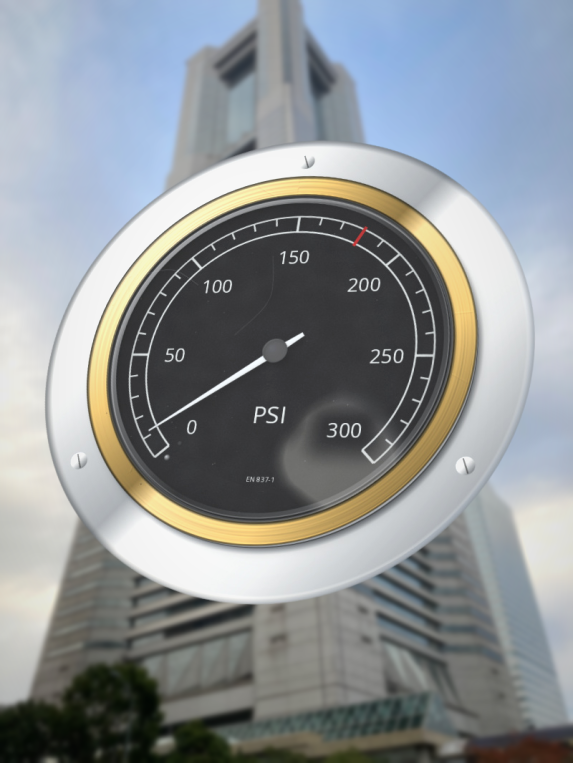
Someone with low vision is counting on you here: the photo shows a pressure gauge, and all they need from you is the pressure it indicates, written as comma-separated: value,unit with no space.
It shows 10,psi
